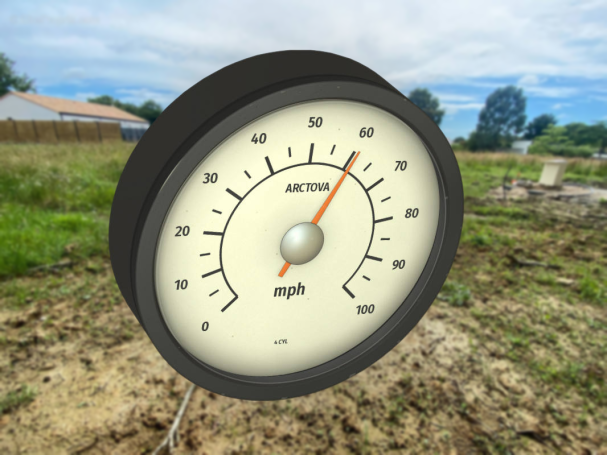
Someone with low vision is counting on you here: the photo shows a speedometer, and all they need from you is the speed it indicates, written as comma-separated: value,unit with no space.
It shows 60,mph
